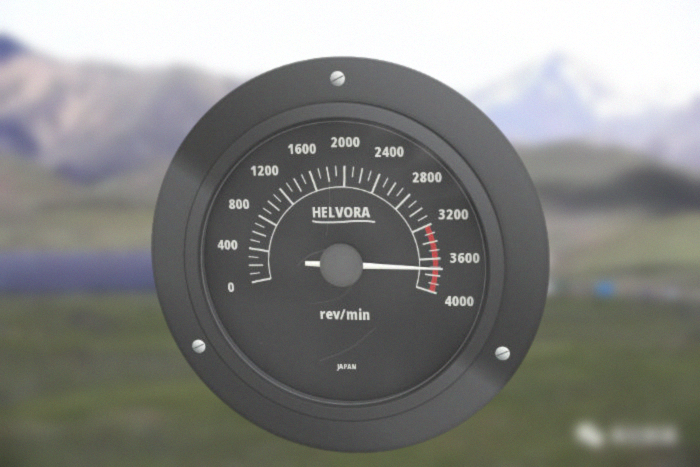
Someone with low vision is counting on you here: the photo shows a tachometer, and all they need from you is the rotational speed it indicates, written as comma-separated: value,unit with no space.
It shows 3700,rpm
